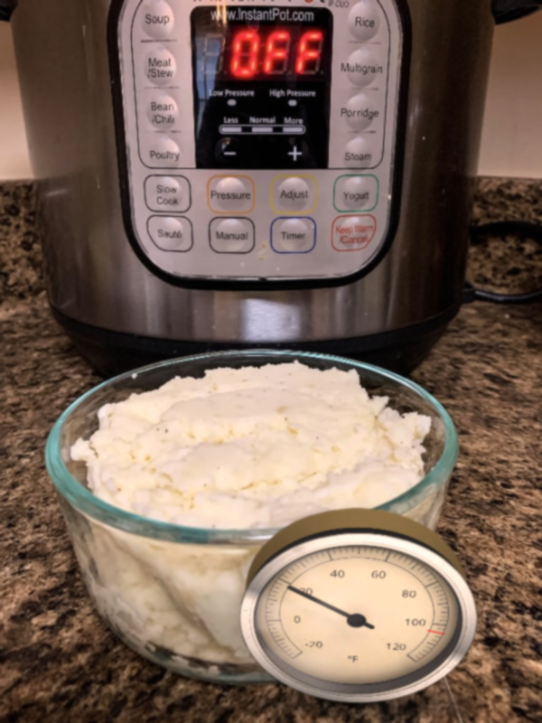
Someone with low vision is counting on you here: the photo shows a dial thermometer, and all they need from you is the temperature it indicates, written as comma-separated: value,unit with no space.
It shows 20,°F
